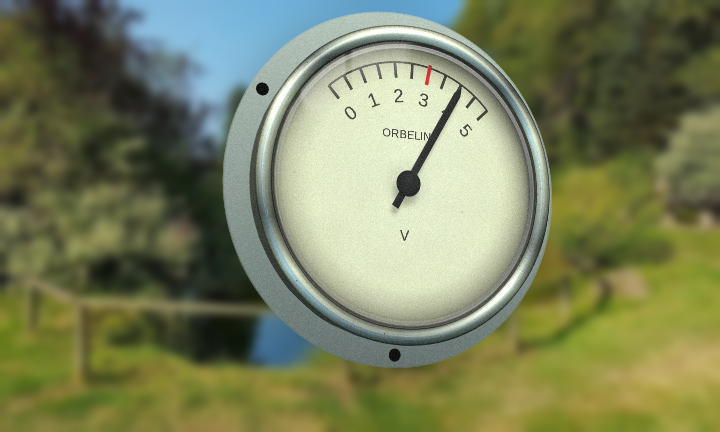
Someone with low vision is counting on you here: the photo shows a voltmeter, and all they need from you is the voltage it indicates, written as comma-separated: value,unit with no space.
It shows 4,V
